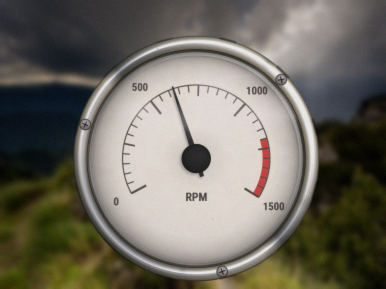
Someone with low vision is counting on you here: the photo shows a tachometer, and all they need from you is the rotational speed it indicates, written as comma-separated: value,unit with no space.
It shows 625,rpm
